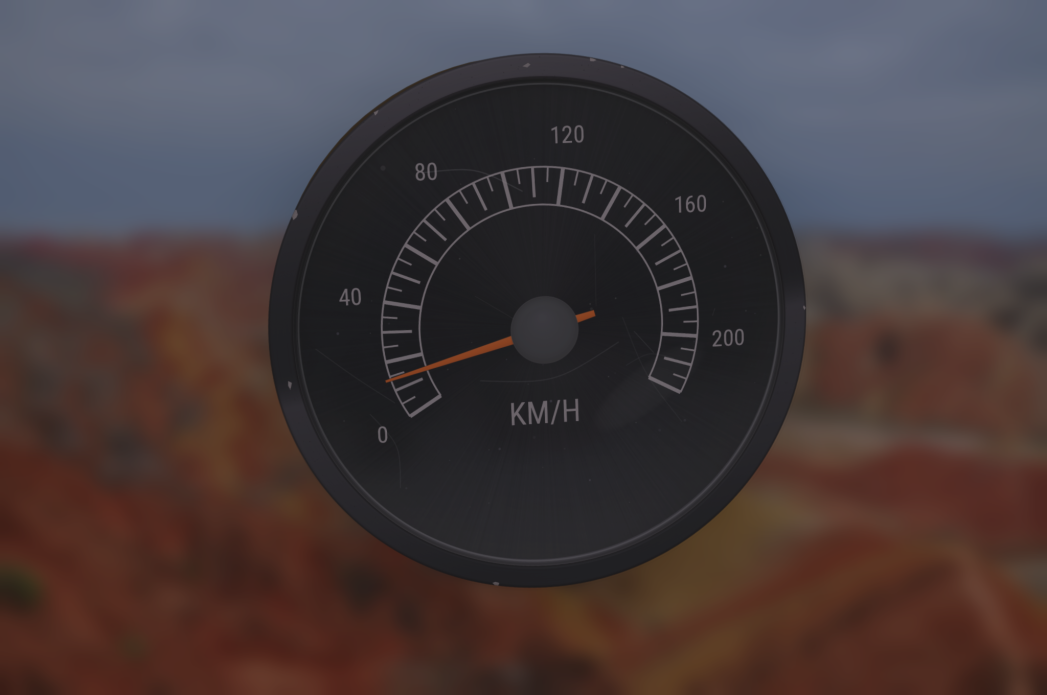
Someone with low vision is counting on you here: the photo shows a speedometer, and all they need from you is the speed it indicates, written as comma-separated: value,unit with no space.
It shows 15,km/h
